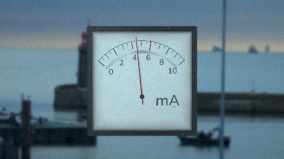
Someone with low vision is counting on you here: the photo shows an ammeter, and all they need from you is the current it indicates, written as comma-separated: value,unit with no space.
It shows 4.5,mA
